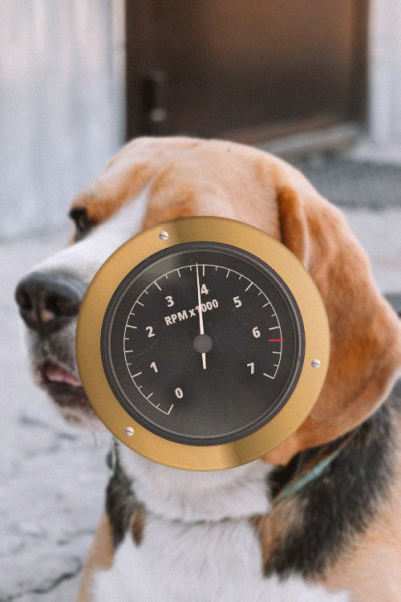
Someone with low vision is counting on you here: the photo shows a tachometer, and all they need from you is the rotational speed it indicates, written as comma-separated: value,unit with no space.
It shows 3875,rpm
